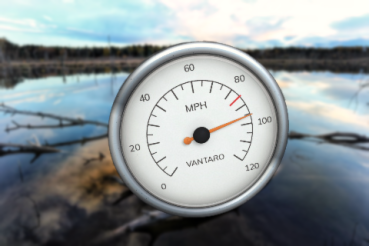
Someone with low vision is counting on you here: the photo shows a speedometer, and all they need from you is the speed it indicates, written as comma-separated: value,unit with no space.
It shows 95,mph
